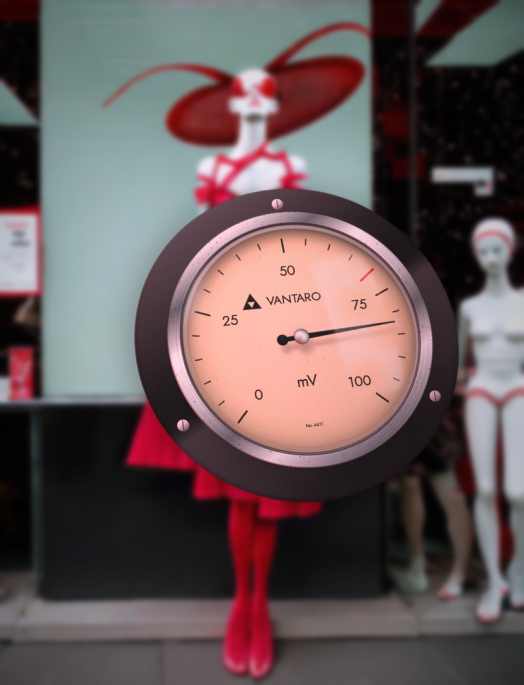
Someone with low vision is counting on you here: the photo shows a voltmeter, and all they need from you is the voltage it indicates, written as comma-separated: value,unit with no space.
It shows 82.5,mV
